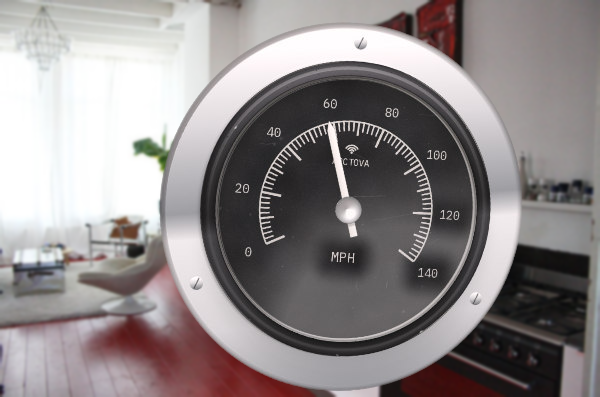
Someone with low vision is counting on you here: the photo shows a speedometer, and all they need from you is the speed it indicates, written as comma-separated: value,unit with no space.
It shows 58,mph
